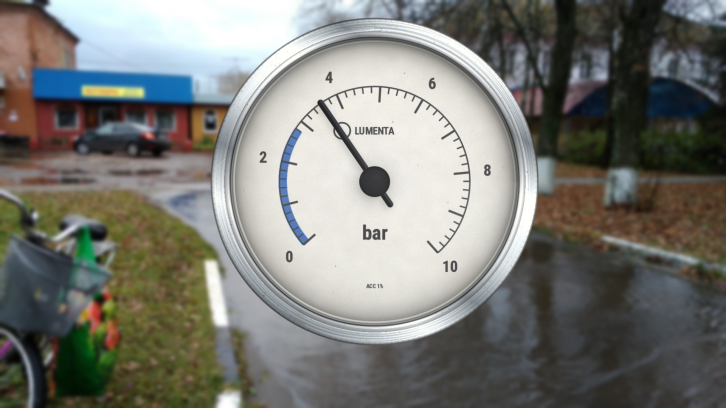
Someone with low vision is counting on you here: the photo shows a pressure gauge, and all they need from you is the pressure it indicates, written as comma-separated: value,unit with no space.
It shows 3.6,bar
